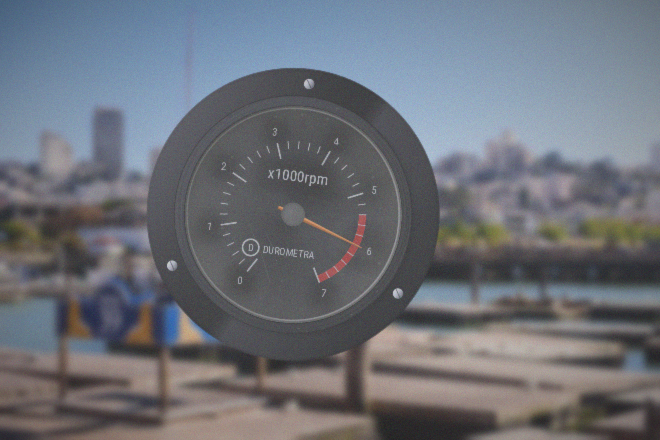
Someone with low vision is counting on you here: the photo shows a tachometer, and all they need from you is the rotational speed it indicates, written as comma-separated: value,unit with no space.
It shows 6000,rpm
